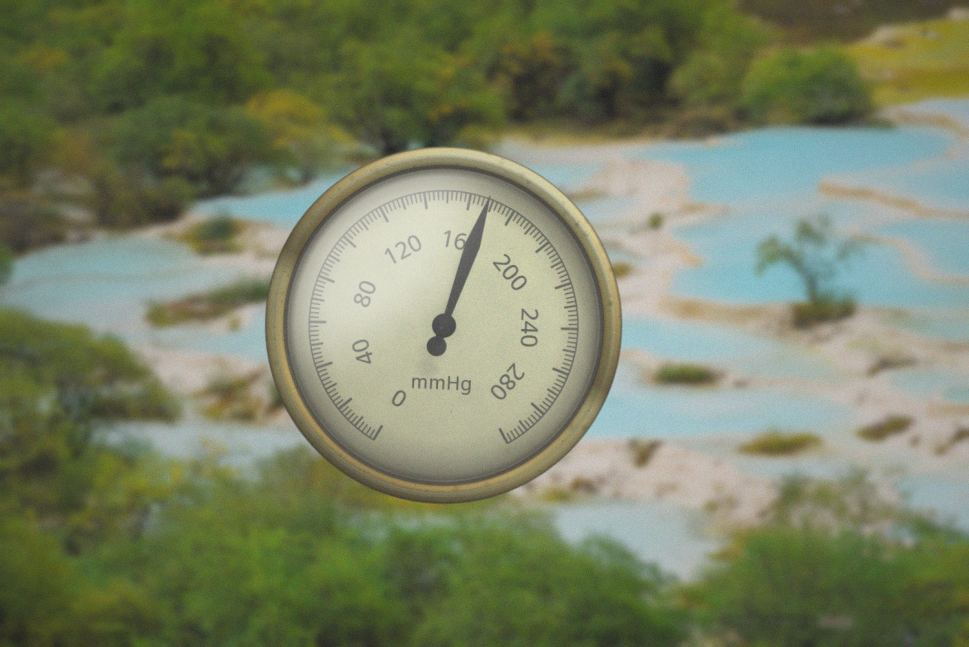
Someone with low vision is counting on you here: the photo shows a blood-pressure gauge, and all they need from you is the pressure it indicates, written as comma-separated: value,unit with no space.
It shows 168,mmHg
